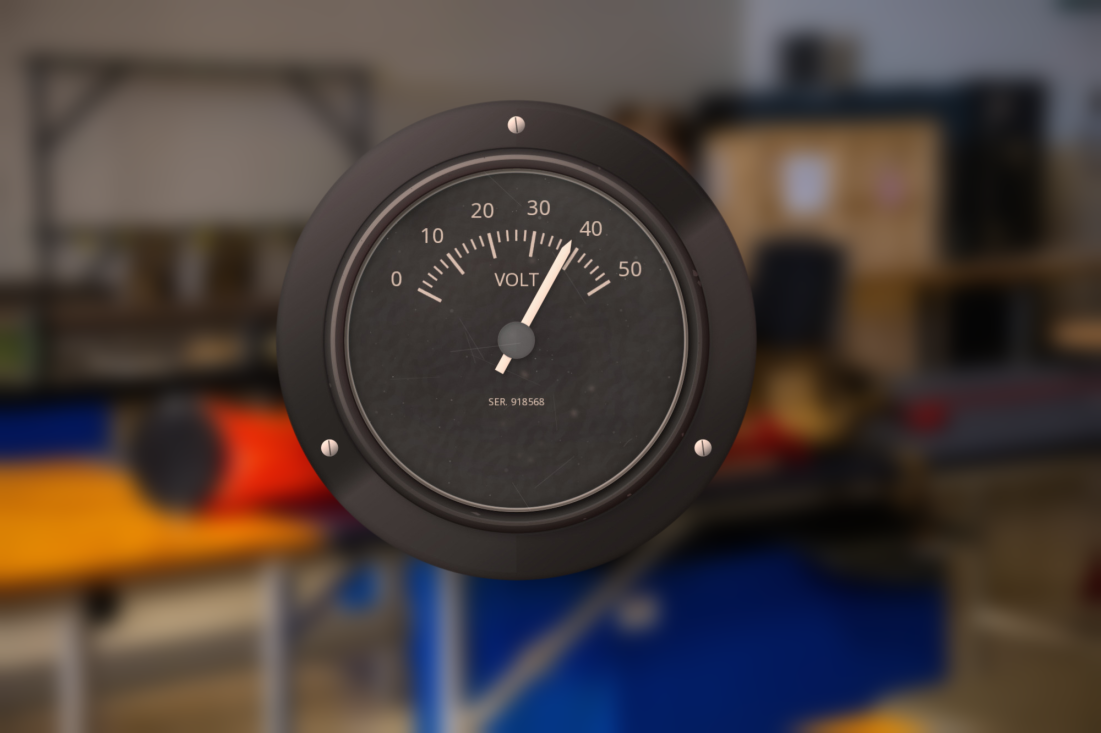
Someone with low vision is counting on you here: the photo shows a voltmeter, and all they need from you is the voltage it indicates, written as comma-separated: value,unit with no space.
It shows 38,V
